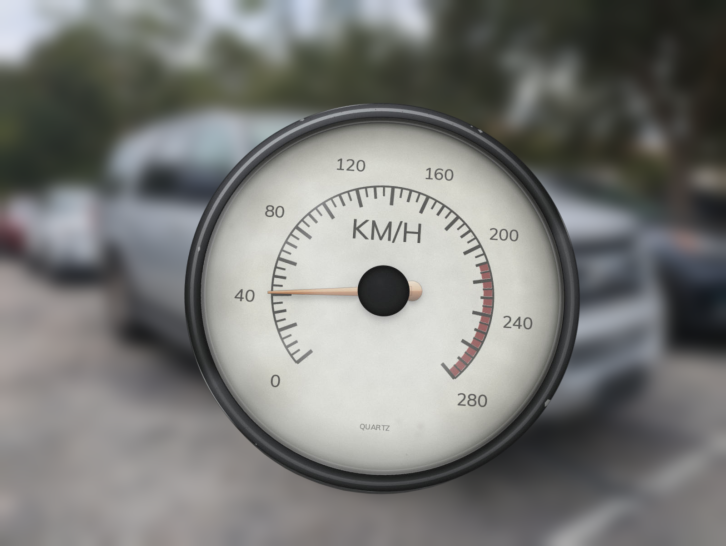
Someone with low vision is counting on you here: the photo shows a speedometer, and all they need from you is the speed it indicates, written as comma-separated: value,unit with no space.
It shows 40,km/h
